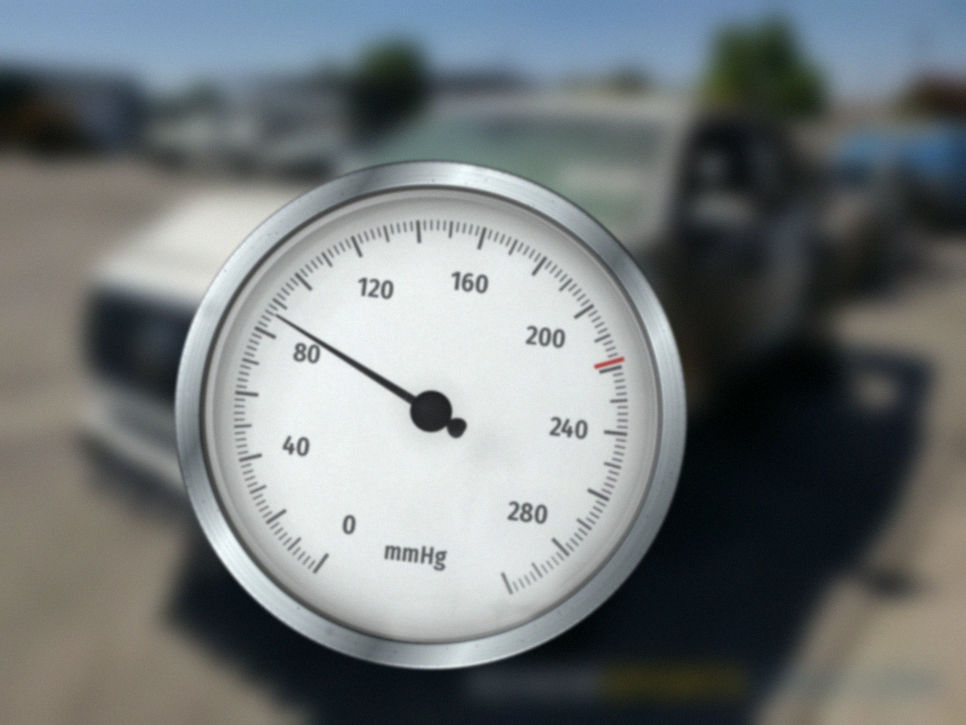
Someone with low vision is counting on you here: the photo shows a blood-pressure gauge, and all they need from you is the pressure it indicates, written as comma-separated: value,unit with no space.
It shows 86,mmHg
